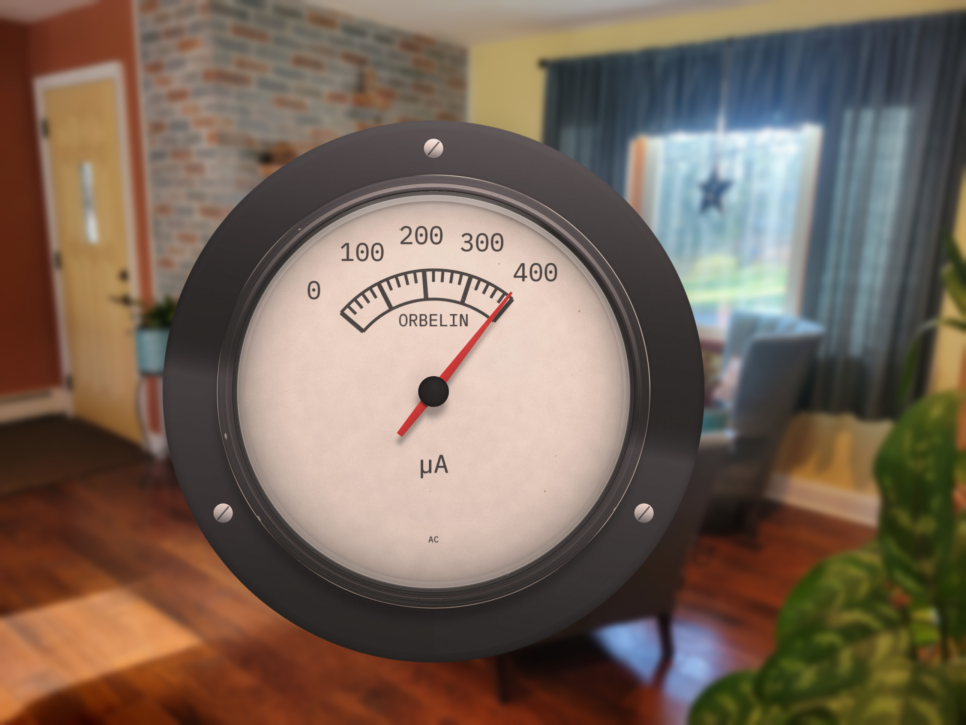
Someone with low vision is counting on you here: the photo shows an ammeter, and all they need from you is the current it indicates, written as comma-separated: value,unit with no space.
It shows 390,µA
